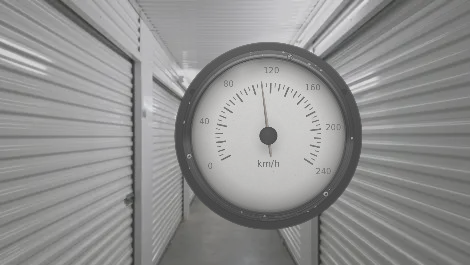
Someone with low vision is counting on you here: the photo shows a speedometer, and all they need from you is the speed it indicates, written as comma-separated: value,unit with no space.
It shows 110,km/h
